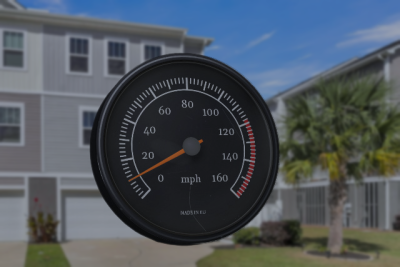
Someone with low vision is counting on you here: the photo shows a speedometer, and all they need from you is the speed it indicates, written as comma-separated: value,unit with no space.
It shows 10,mph
